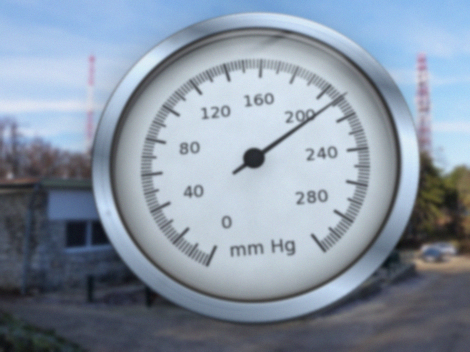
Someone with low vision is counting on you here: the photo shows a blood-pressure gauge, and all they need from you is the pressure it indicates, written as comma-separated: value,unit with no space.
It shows 210,mmHg
